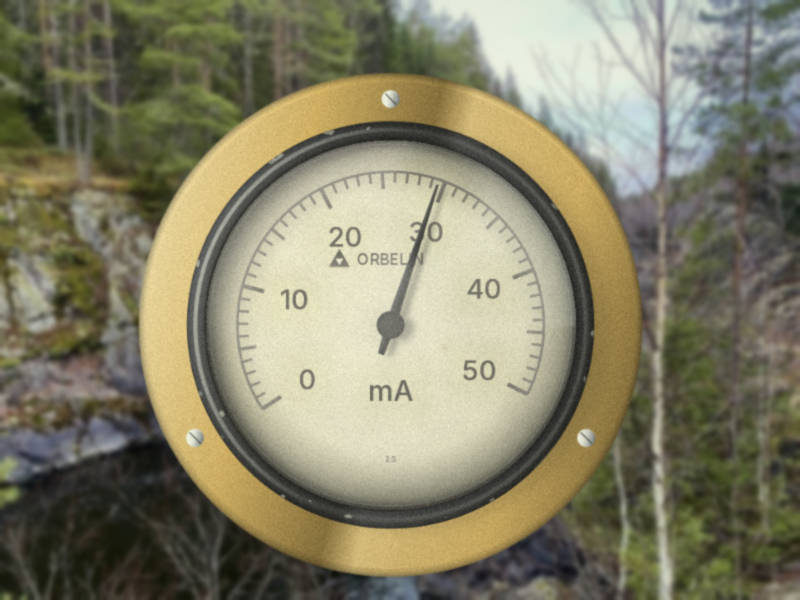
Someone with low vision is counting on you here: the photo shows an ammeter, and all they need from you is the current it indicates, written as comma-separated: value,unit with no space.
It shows 29.5,mA
